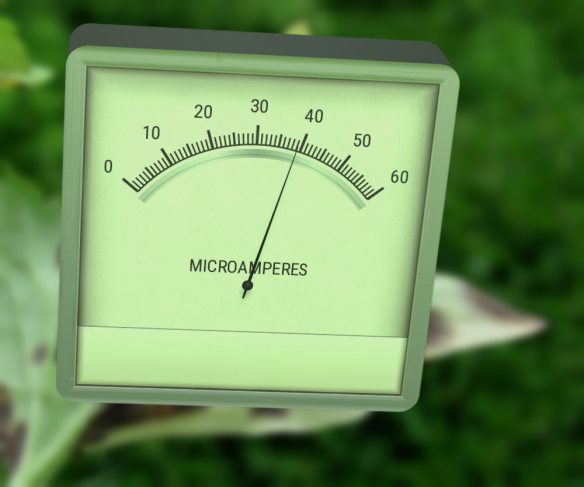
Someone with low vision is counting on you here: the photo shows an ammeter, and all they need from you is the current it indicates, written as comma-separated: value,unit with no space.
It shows 39,µA
